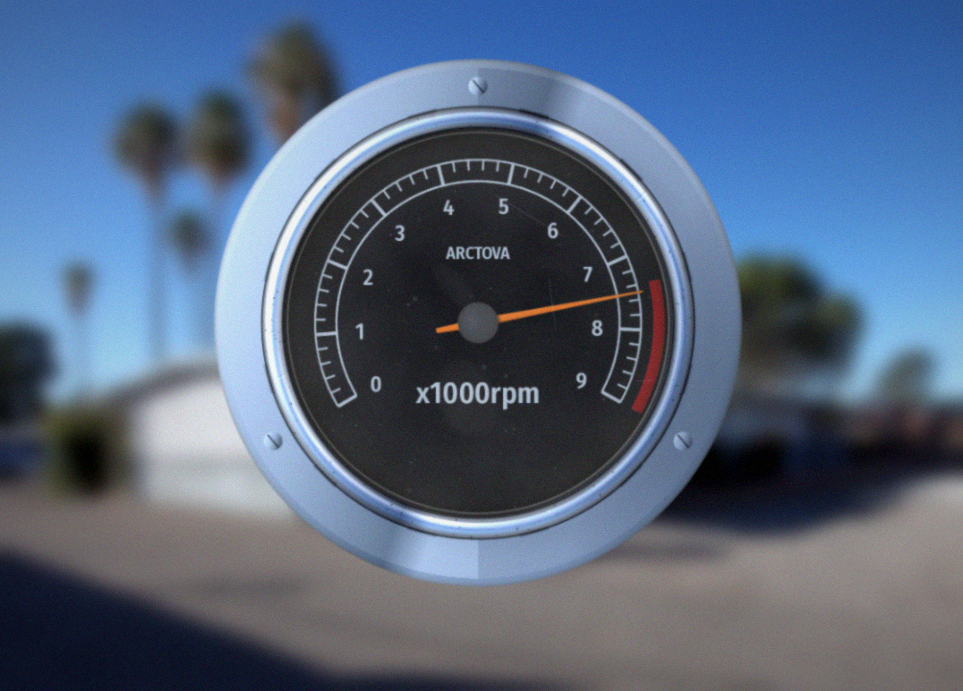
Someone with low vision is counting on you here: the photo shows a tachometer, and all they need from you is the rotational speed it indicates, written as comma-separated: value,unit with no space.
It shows 7500,rpm
